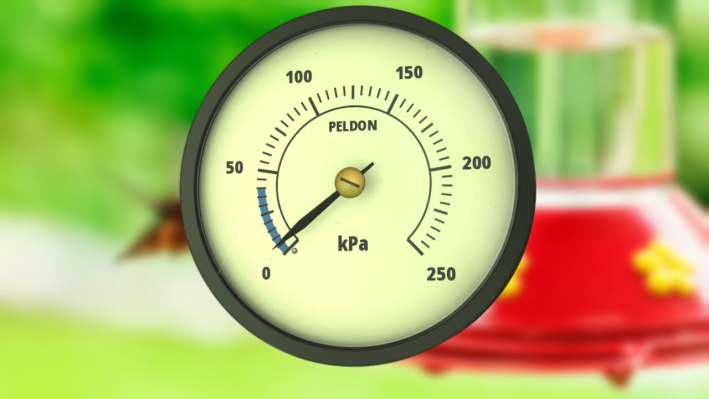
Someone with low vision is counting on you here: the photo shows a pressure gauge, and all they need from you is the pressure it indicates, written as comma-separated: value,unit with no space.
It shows 5,kPa
